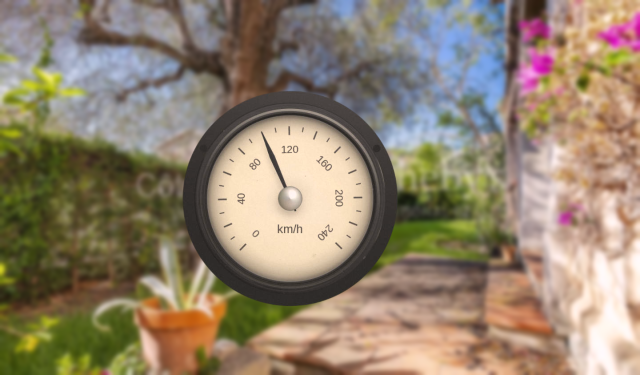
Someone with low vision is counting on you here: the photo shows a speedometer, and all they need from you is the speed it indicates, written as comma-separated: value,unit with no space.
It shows 100,km/h
